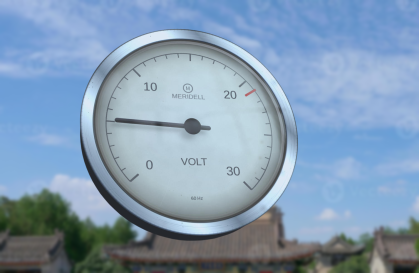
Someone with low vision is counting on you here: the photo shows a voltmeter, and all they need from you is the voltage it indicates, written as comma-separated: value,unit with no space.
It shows 5,V
